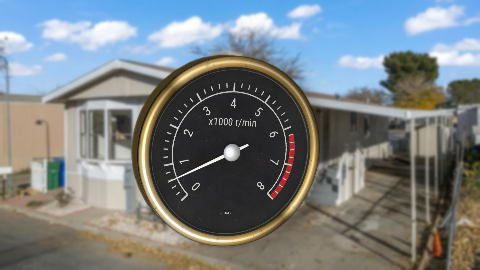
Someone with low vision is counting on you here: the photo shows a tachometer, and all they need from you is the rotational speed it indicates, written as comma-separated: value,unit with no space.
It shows 600,rpm
